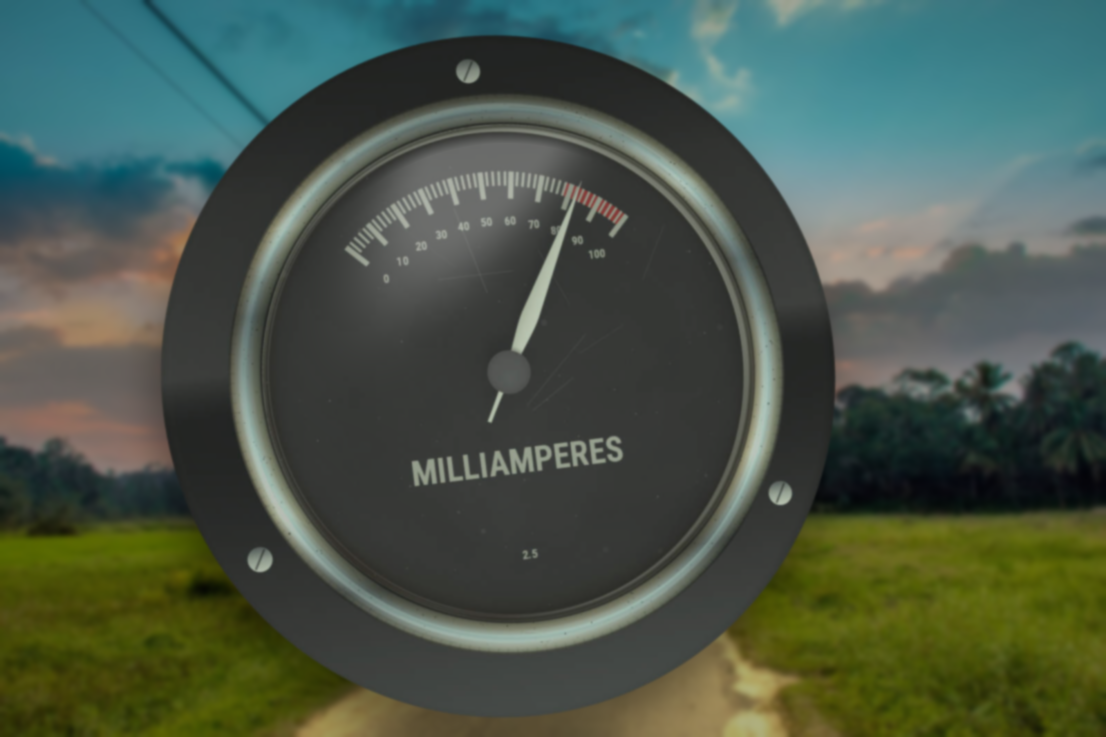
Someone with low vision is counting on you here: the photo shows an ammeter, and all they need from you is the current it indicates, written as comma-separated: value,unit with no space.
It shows 82,mA
